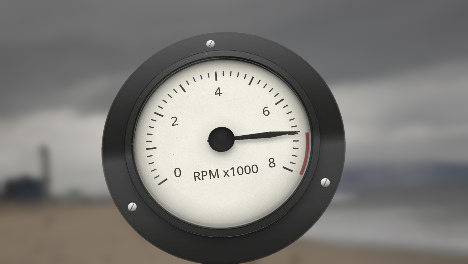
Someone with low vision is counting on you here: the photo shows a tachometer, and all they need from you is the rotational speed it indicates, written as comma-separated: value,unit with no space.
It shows 7000,rpm
